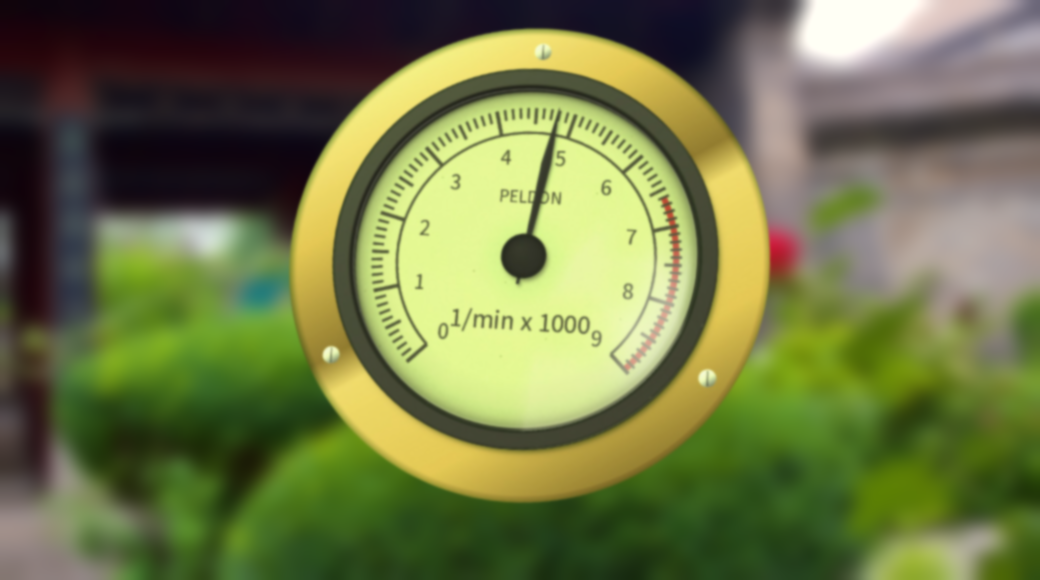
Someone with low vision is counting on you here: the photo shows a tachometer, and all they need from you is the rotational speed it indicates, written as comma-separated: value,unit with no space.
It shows 4800,rpm
